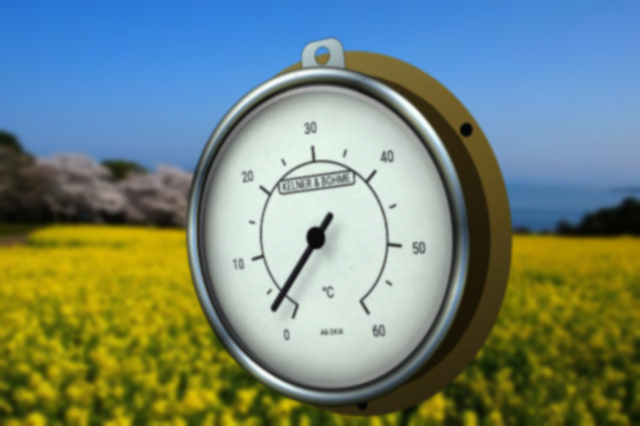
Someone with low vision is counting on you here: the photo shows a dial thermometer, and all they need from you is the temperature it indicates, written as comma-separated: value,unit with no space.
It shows 2.5,°C
